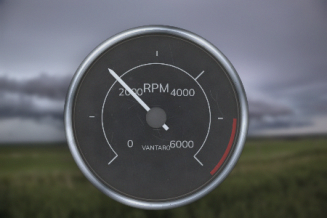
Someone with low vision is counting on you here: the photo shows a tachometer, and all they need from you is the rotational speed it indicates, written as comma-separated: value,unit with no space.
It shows 2000,rpm
